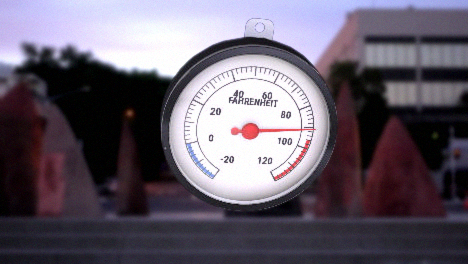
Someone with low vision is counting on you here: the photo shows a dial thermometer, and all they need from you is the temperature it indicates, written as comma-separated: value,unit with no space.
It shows 90,°F
